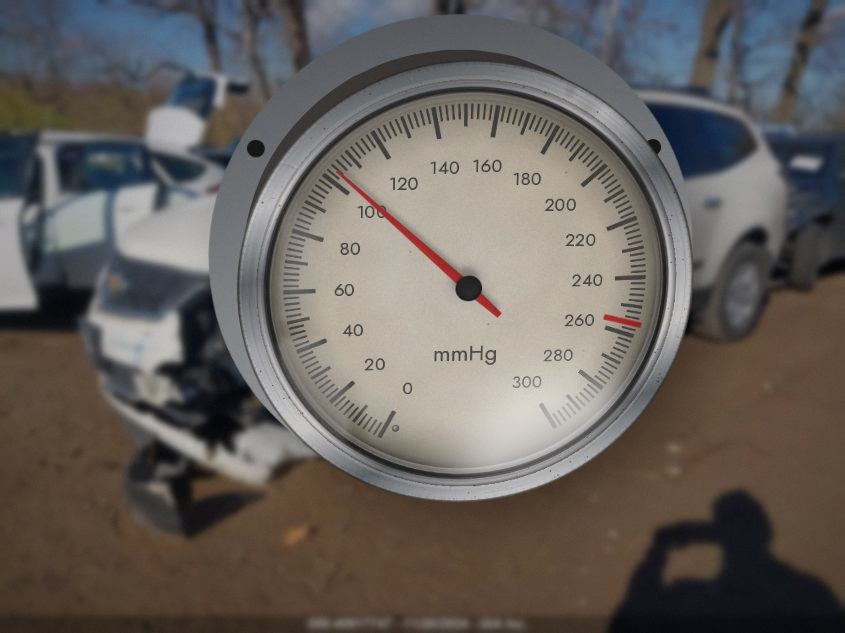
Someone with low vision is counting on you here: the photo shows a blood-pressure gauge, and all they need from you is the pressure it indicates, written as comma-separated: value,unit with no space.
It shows 104,mmHg
